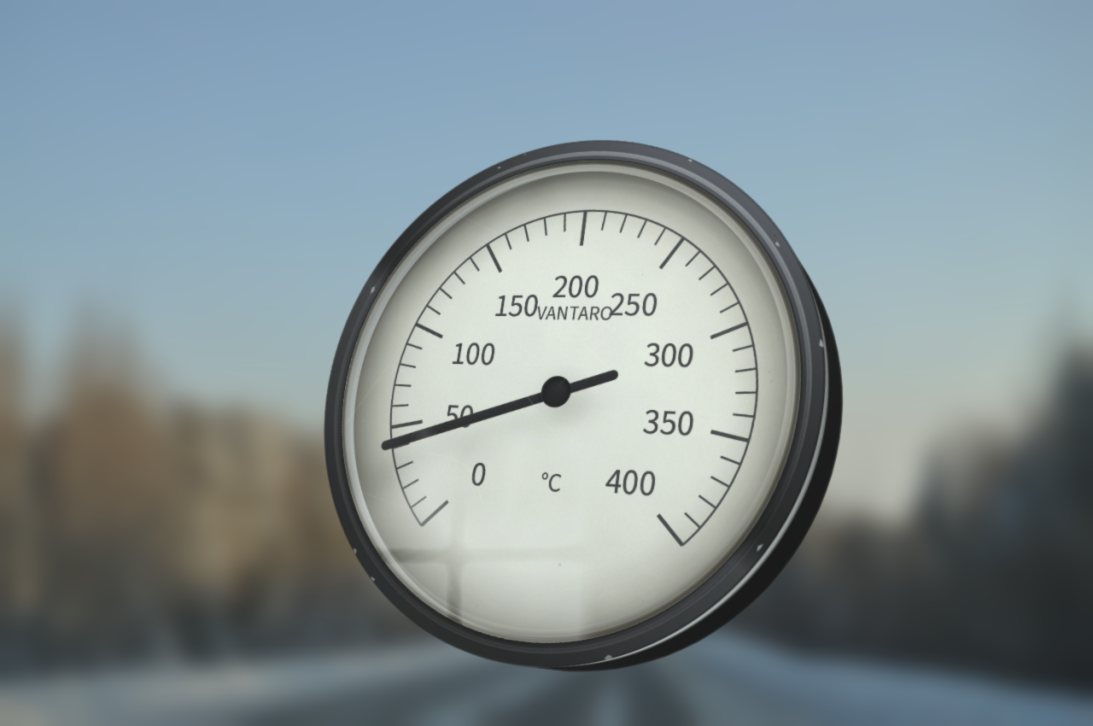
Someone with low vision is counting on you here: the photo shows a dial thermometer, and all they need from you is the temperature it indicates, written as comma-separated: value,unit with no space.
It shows 40,°C
